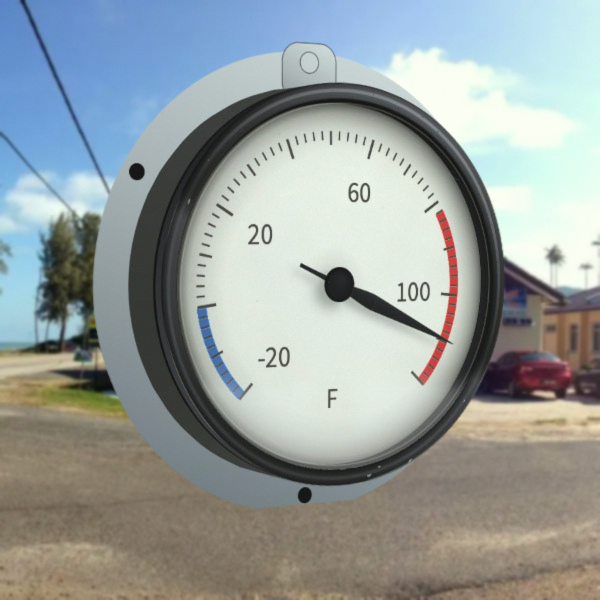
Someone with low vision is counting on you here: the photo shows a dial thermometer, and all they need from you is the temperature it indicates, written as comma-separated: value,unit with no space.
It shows 110,°F
